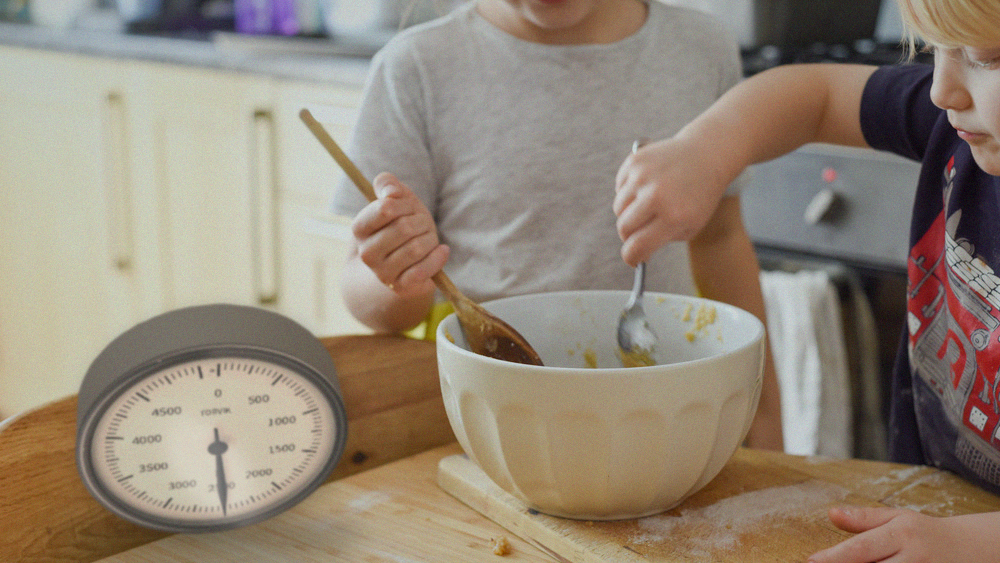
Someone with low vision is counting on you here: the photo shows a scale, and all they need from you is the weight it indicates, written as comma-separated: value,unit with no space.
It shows 2500,g
